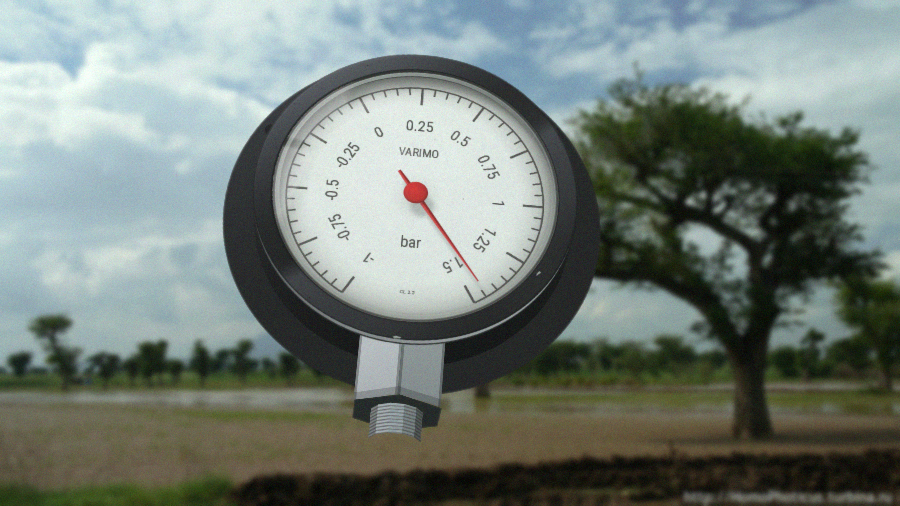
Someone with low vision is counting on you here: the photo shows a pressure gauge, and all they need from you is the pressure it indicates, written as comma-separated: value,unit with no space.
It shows 1.45,bar
